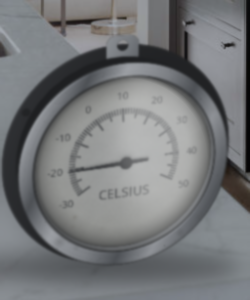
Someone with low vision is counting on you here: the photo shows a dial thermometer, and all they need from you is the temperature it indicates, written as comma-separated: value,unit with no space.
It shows -20,°C
